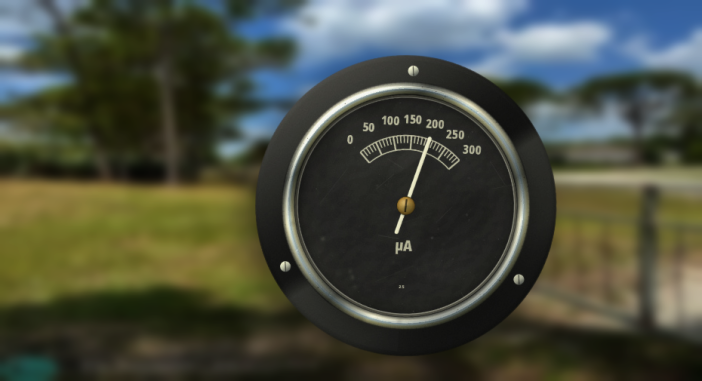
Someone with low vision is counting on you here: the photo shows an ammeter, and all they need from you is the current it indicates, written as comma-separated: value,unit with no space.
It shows 200,µA
